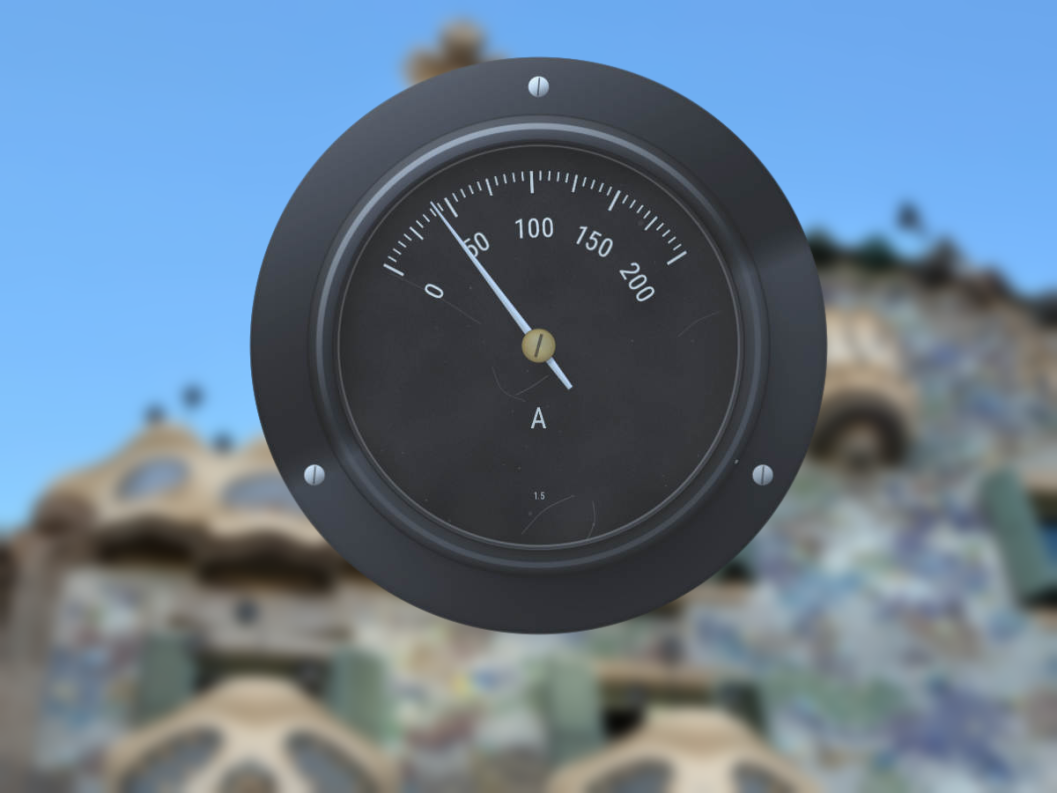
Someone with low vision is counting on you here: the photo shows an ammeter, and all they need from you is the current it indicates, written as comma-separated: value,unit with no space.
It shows 42.5,A
